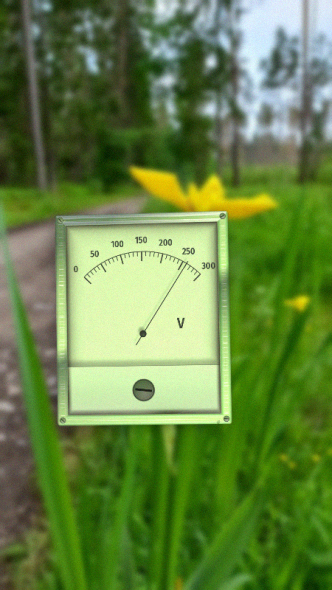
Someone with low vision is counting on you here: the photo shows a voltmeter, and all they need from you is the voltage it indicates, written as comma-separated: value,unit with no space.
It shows 260,V
